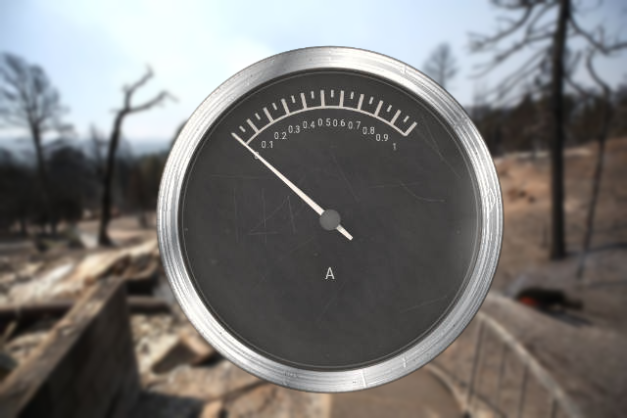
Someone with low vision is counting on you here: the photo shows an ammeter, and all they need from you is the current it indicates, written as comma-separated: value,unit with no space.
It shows 0,A
